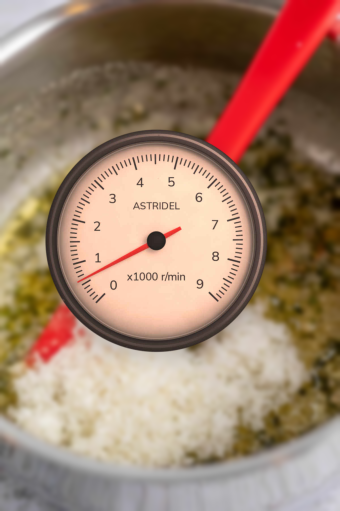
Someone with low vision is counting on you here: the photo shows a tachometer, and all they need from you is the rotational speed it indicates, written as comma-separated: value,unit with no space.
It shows 600,rpm
